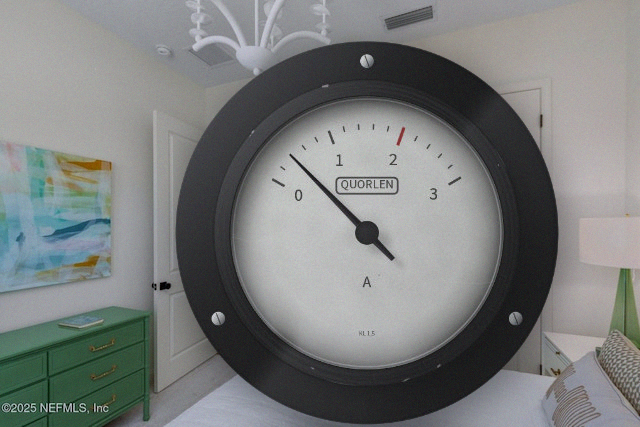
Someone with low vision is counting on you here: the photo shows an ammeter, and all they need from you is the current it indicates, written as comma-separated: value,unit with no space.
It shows 0.4,A
